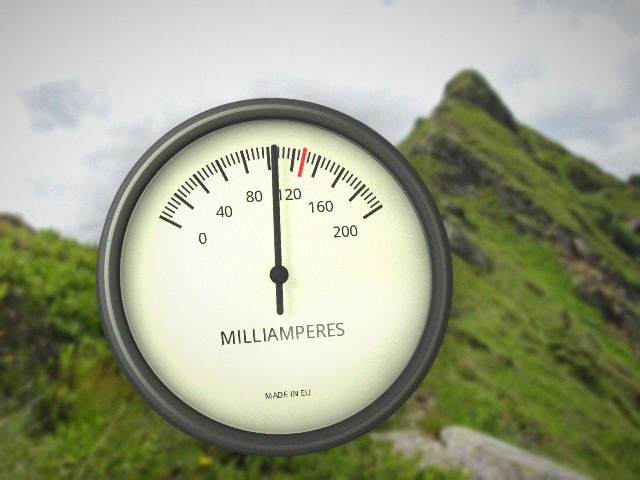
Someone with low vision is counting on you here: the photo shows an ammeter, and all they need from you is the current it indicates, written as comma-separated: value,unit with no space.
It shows 104,mA
